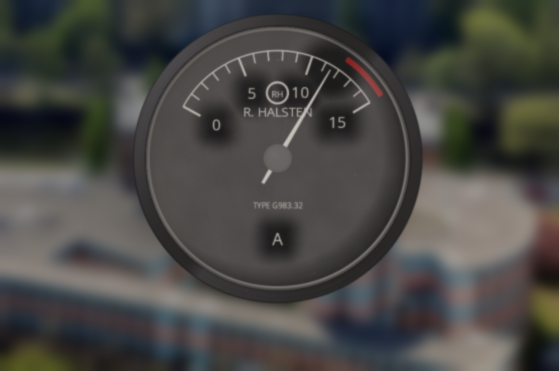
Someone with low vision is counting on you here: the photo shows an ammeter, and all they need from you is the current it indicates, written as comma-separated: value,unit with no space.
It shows 11.5,A
